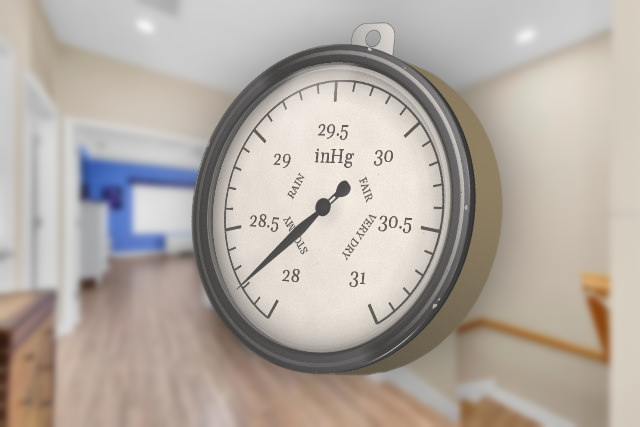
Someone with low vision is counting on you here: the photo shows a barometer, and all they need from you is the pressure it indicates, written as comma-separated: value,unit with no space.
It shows 28.2,inHg
